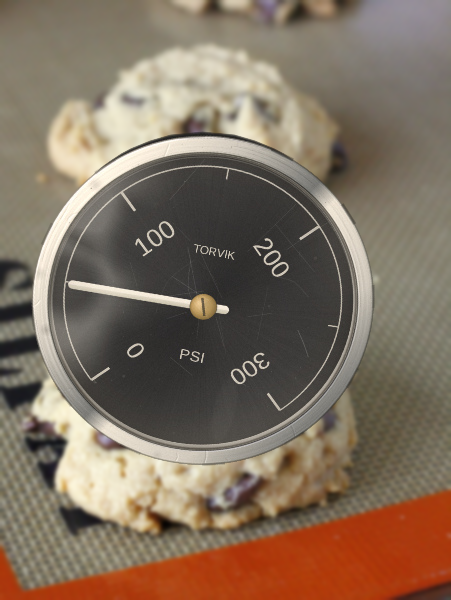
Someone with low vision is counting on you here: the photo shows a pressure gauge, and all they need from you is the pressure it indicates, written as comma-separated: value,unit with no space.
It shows 50,psi
